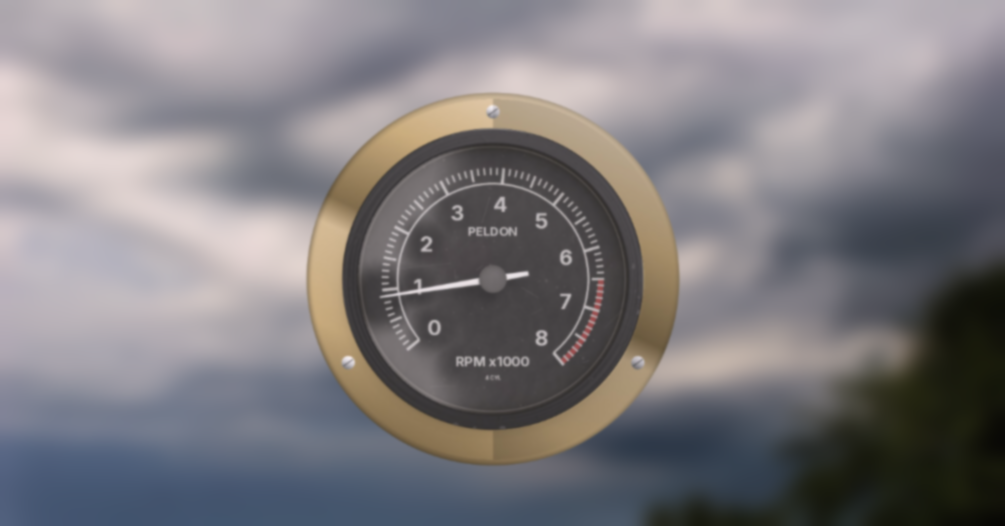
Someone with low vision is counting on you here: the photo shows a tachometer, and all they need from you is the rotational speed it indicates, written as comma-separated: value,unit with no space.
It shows 900,rpm
